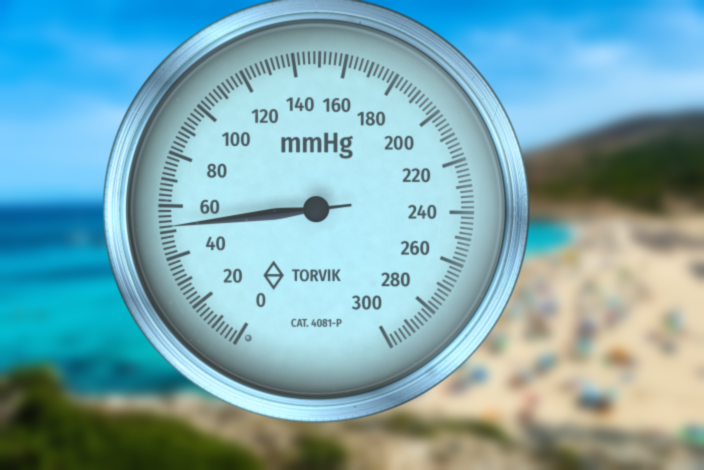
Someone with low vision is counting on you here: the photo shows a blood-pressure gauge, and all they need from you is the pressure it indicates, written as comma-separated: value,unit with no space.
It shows 52,mmHg
